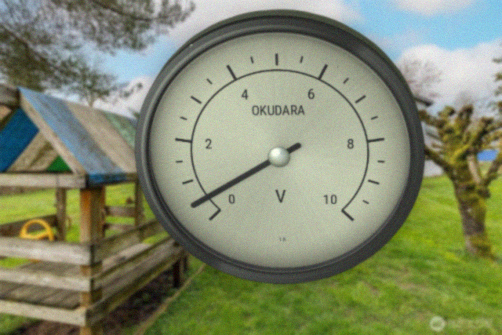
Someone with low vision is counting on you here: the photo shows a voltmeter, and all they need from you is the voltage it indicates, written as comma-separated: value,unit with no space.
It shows 0.5,V
